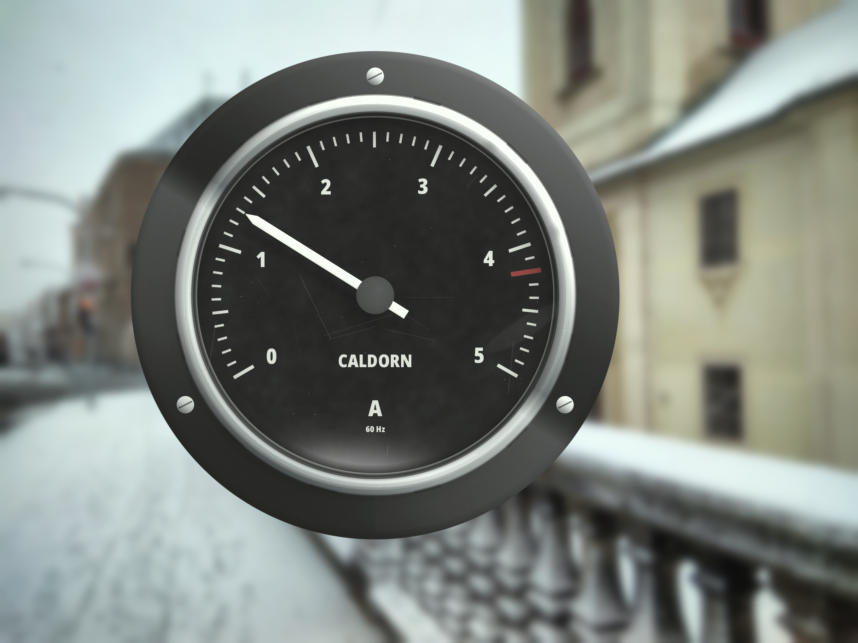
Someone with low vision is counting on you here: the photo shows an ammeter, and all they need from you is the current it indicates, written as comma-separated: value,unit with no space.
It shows 1.3,A
